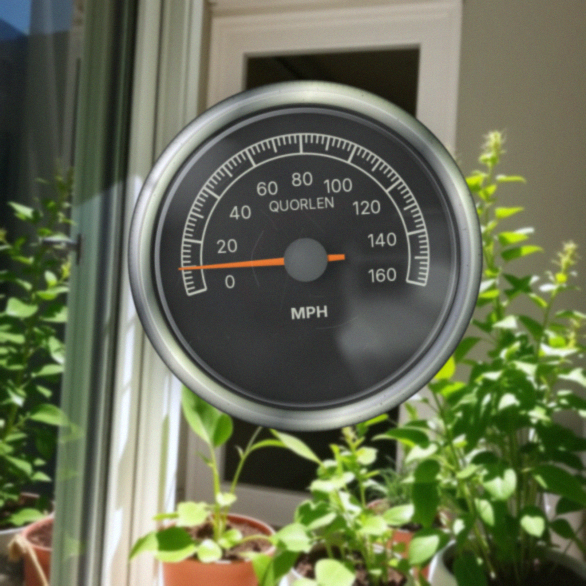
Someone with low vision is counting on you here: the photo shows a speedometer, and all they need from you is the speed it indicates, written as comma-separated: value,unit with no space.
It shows 10,mph
